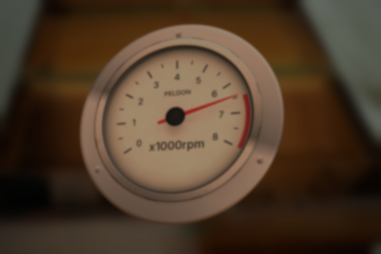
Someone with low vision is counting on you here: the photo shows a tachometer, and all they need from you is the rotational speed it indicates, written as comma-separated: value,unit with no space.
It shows 6500,rpm
